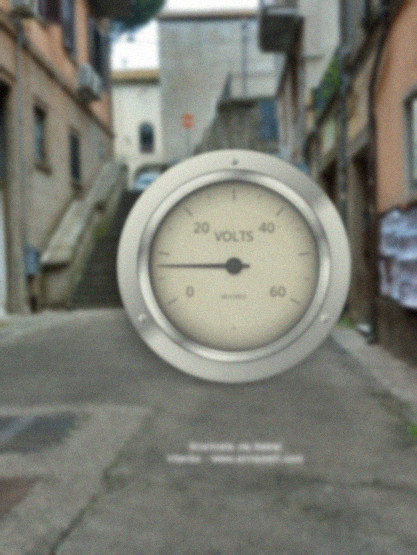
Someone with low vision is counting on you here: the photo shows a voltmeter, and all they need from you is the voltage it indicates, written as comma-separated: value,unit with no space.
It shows 7.5,V
